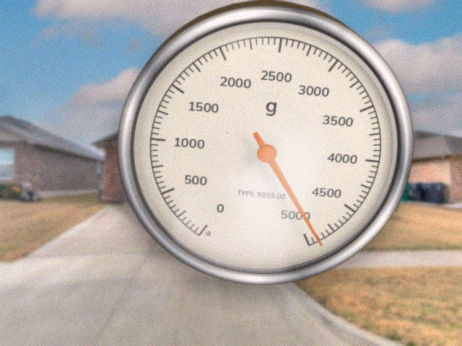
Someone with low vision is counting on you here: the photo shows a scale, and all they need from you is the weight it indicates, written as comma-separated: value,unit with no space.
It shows 4900,g
